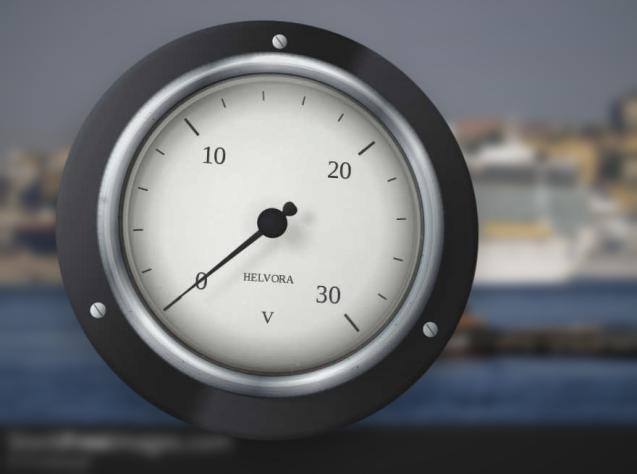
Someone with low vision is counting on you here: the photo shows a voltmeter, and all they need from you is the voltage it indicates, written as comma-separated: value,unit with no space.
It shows 0,V
